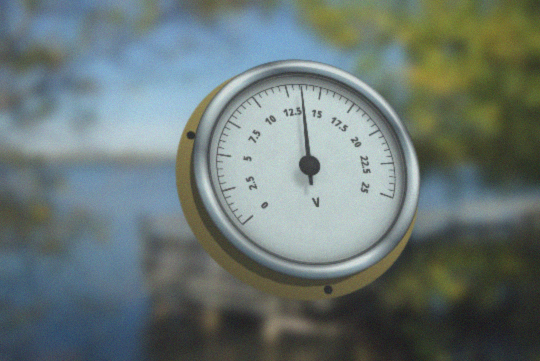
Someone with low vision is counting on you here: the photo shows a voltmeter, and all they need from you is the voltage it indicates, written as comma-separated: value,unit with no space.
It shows 13.5,V
